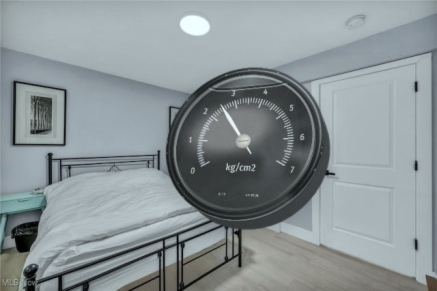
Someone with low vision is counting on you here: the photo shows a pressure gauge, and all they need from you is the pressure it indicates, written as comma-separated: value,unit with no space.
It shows 2.5,kg/cm²
